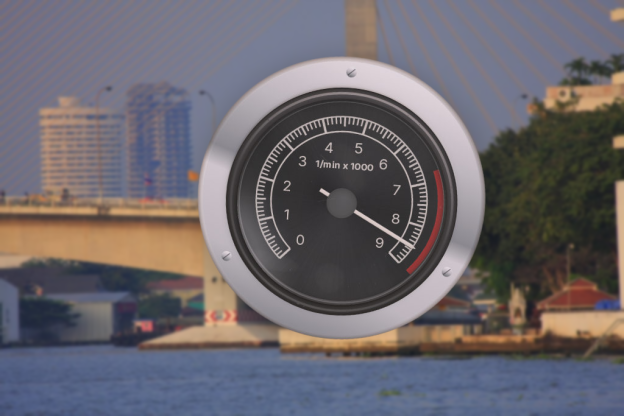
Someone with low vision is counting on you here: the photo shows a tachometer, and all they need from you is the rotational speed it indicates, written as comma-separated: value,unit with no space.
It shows 8500,rpm
